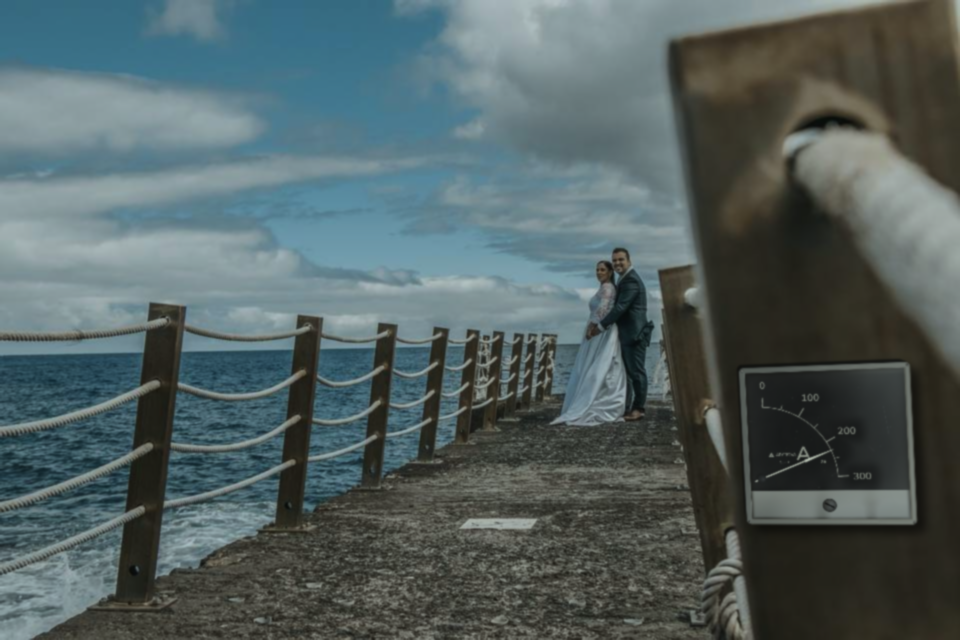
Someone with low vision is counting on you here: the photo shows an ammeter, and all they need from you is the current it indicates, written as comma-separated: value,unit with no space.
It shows 225,A
